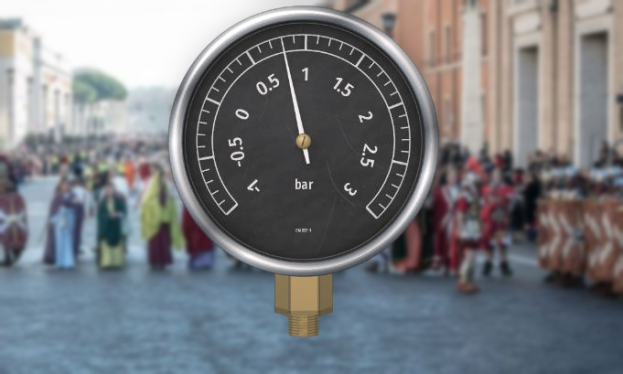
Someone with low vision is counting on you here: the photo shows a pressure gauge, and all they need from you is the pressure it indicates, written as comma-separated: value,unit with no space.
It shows 0.8,bar
